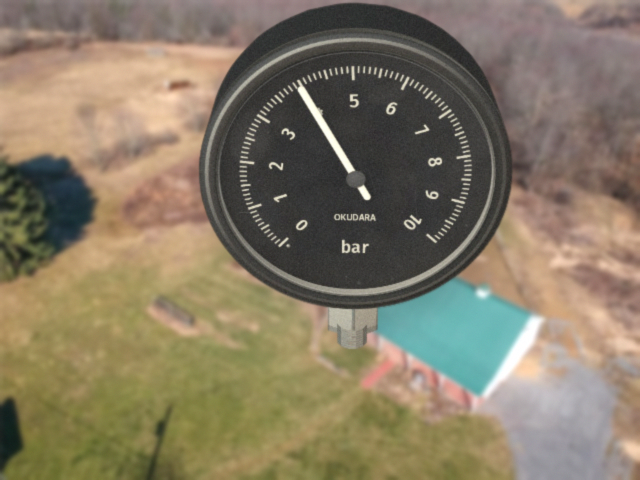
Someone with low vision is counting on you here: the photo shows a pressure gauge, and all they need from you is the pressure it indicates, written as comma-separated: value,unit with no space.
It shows 4,bar
